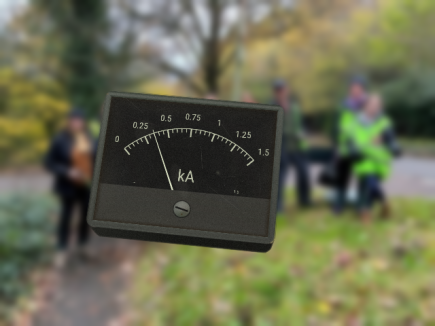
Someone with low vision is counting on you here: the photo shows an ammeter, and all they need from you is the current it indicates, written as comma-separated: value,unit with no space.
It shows 0.35,kA
